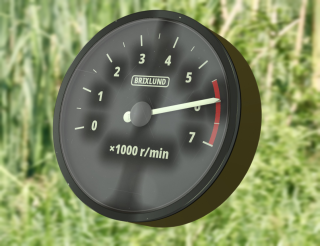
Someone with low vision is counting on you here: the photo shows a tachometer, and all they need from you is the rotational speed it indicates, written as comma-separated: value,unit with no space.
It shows 6000,rpm
